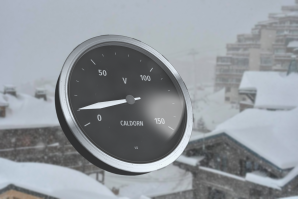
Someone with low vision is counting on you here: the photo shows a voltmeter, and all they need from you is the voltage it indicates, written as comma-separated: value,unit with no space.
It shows 10,V
